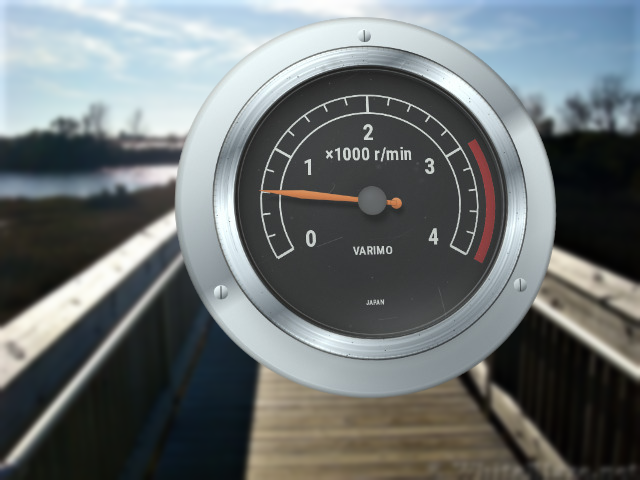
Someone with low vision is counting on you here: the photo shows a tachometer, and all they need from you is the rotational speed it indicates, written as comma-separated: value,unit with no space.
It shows 600,rpm
